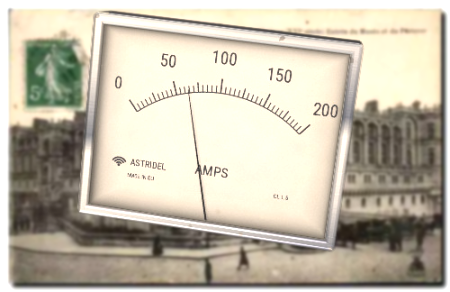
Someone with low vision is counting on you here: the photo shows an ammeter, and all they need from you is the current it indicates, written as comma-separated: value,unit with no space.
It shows 65,A
